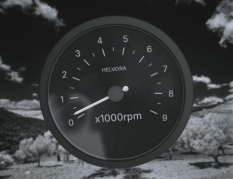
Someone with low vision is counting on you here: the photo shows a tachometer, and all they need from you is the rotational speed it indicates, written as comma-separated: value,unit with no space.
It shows 250,rpm
